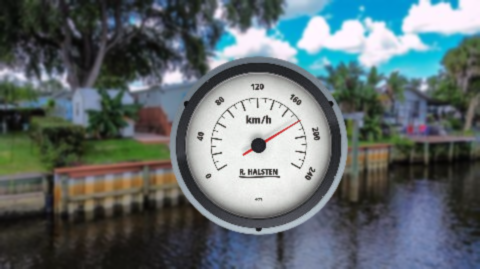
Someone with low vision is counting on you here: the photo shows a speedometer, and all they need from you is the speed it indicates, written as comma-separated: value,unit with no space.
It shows 180,km/h
